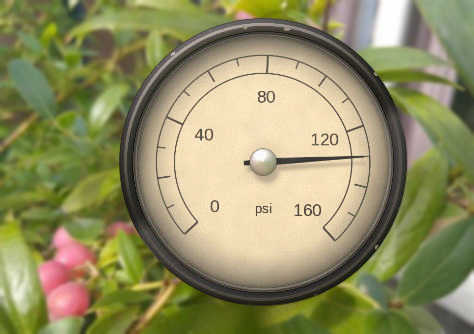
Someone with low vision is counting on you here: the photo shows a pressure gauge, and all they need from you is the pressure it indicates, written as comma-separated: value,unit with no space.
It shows 130,psi
